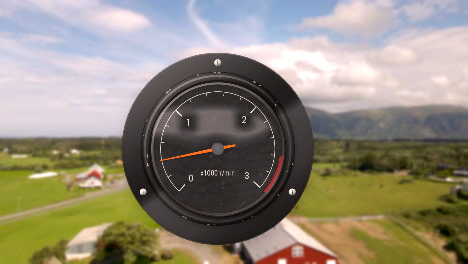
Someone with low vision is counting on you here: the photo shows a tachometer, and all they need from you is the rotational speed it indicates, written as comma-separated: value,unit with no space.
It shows 400,rpm
